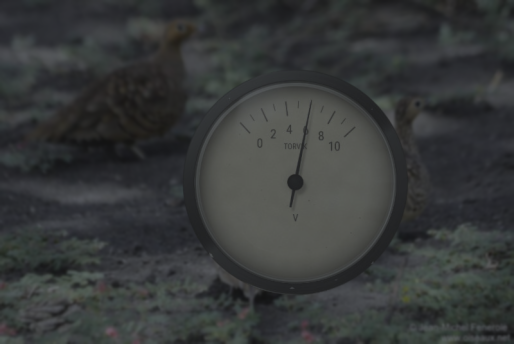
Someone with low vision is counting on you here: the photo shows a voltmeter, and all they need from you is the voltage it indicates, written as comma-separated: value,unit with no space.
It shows 6,V
